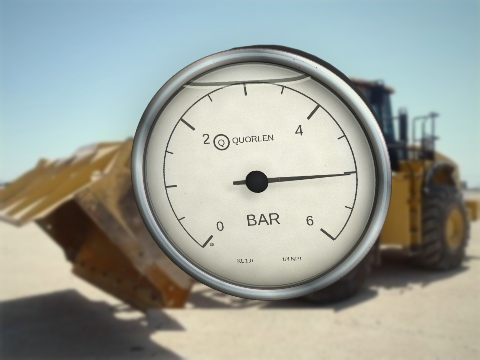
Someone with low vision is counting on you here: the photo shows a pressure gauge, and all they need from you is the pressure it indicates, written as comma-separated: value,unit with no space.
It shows 5,bar
